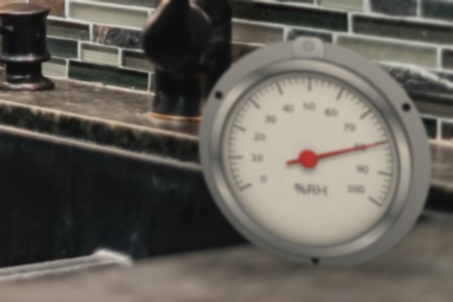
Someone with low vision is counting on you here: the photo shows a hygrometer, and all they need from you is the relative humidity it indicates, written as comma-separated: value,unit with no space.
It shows 80,%
